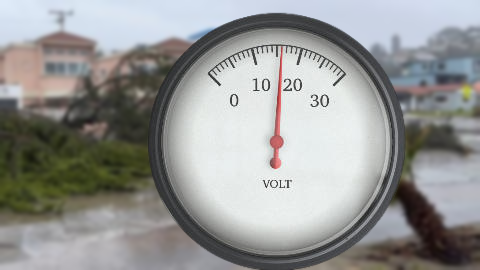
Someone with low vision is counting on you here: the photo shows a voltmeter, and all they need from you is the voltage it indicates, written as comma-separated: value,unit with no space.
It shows 16,V
